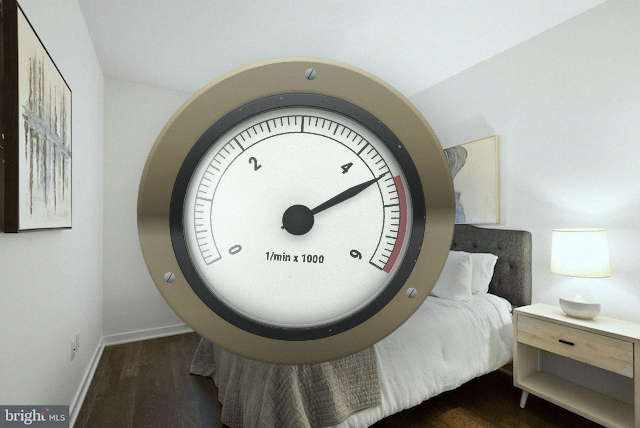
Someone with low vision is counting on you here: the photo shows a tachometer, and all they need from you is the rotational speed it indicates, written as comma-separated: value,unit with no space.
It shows 4500,rpm
